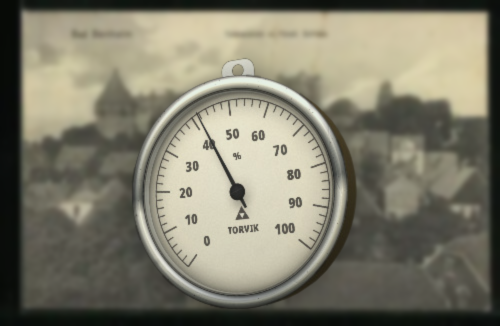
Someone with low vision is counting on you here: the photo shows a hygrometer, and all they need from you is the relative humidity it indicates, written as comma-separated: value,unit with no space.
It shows 42,%
